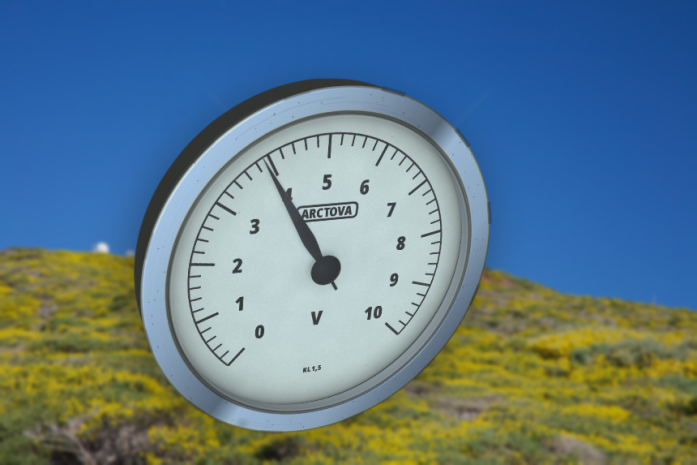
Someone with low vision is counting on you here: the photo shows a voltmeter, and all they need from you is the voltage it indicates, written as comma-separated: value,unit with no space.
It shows 3.9,V
